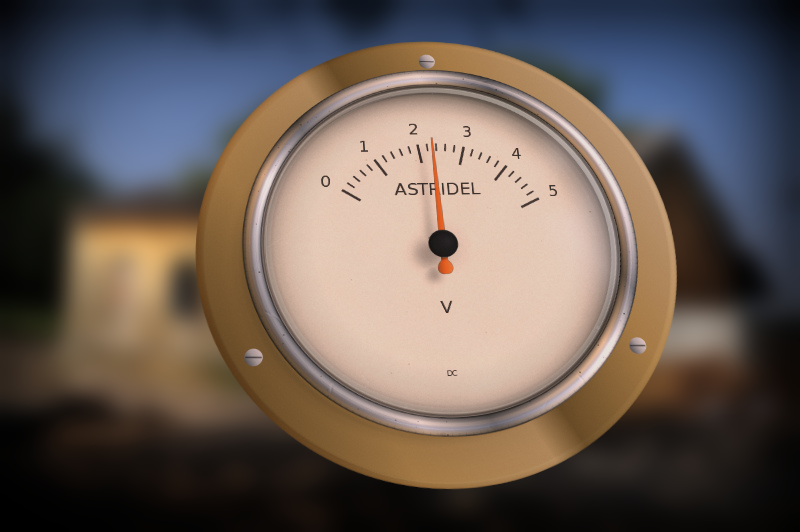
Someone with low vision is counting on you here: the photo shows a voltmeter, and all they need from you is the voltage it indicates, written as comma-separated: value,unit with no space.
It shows 2.3,V
